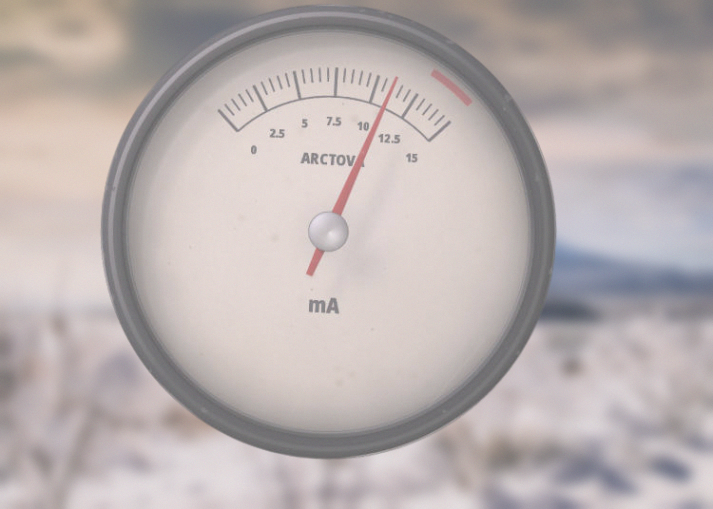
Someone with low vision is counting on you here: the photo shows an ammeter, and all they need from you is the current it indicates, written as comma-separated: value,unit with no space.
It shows 11,mA
